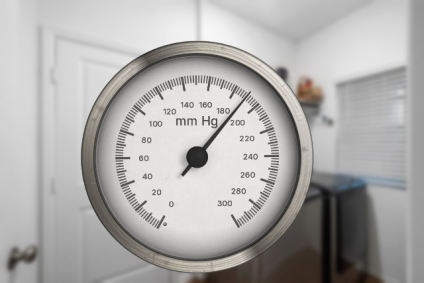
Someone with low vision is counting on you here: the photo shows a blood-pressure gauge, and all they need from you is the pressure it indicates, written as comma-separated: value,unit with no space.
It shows 190,mmHg
